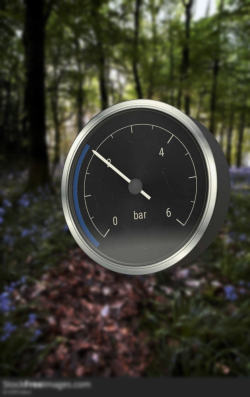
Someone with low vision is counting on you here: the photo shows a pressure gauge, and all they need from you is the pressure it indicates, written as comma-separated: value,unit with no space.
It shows 2,bar
